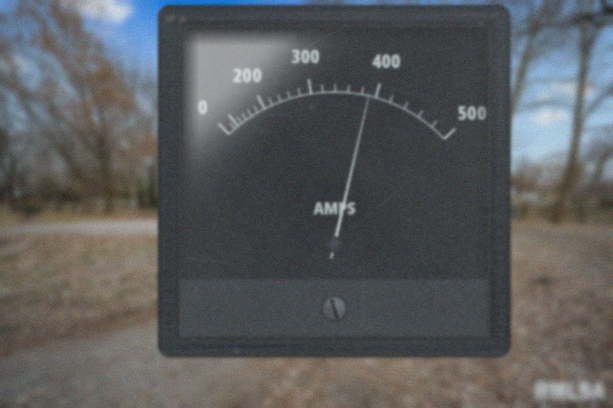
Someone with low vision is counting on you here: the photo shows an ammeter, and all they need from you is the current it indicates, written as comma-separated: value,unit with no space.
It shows 390,A
